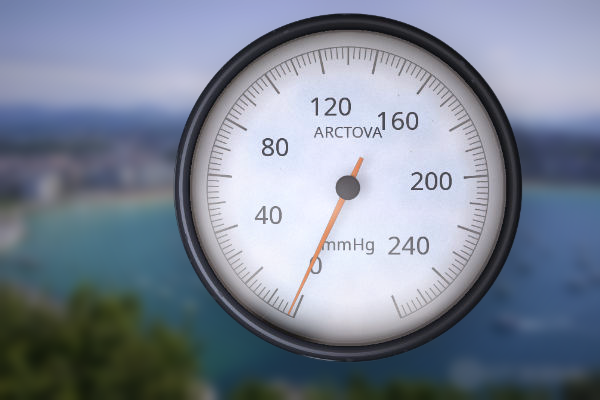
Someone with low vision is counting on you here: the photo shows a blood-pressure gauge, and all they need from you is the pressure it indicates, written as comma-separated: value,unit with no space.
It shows 2,mmHg
